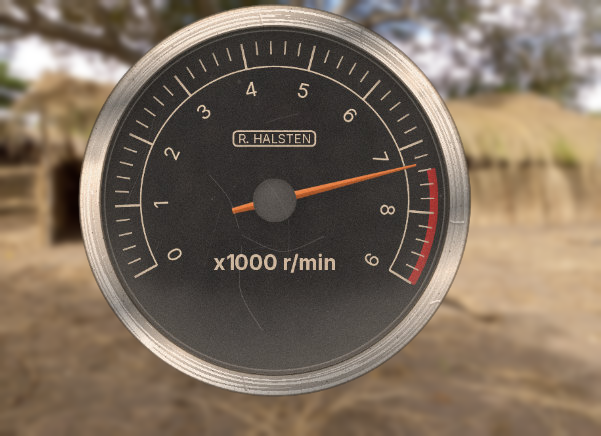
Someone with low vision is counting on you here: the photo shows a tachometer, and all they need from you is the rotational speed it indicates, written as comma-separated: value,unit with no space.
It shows 7300,rpm
